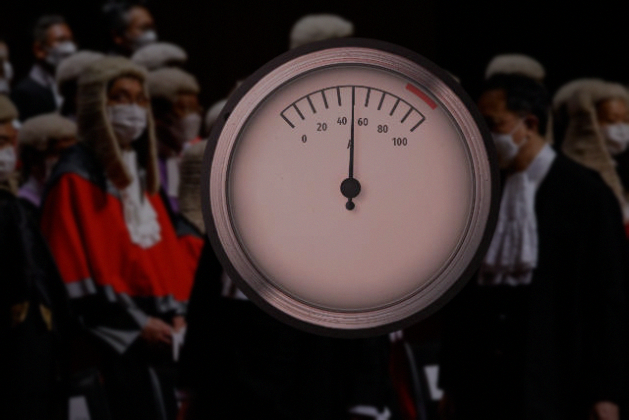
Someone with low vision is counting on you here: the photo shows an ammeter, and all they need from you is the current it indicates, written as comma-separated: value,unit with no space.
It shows 50,A
